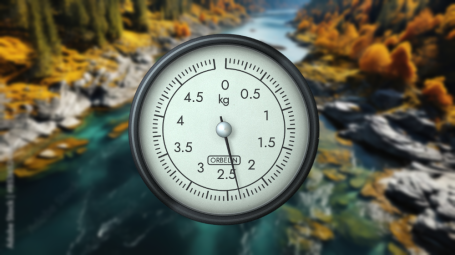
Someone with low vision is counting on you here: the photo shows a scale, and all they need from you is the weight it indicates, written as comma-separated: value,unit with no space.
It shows 2.35,kg
